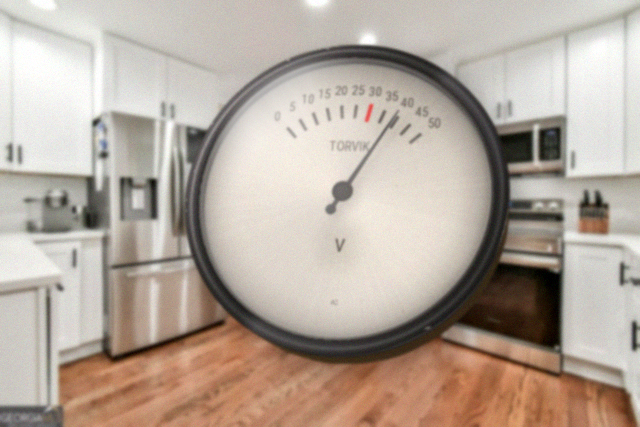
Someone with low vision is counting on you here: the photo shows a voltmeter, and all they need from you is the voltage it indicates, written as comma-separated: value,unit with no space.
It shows 40,V
